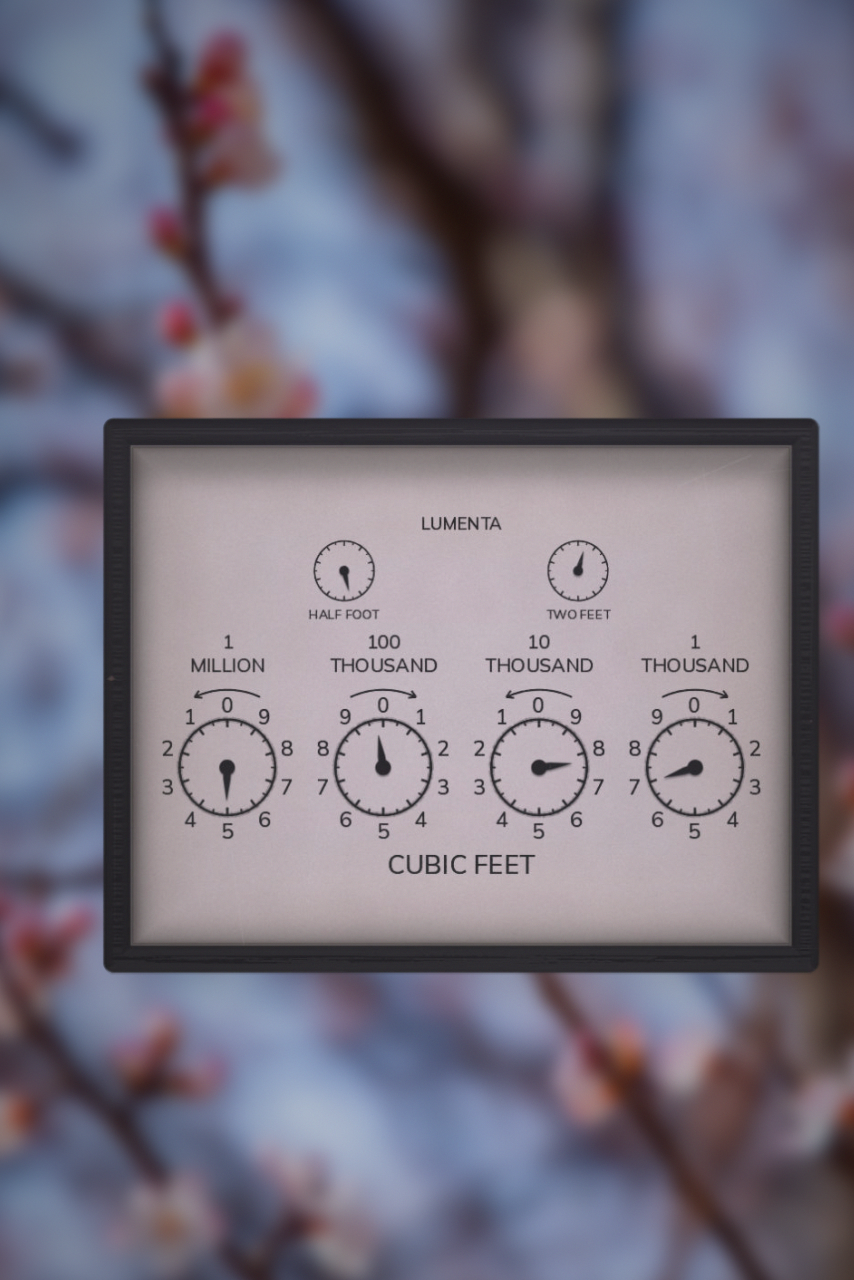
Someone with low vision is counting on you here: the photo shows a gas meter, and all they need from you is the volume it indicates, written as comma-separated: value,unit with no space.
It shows 497700,ft³
